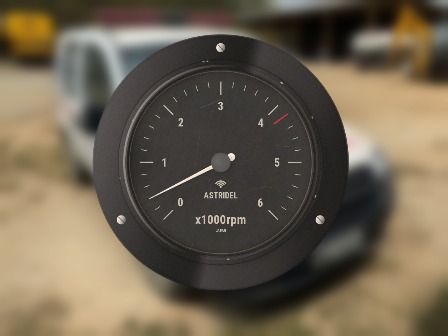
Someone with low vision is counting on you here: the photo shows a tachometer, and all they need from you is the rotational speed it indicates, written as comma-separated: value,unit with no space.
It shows 400,rpm
